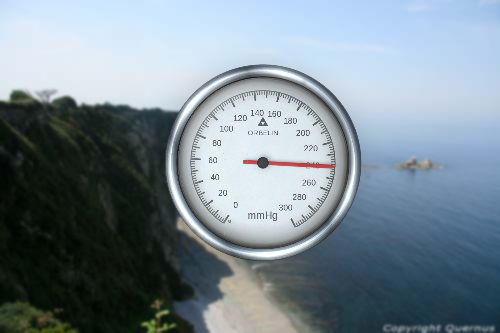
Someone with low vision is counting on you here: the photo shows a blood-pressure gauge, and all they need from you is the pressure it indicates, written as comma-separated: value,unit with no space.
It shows 240,mmHg
